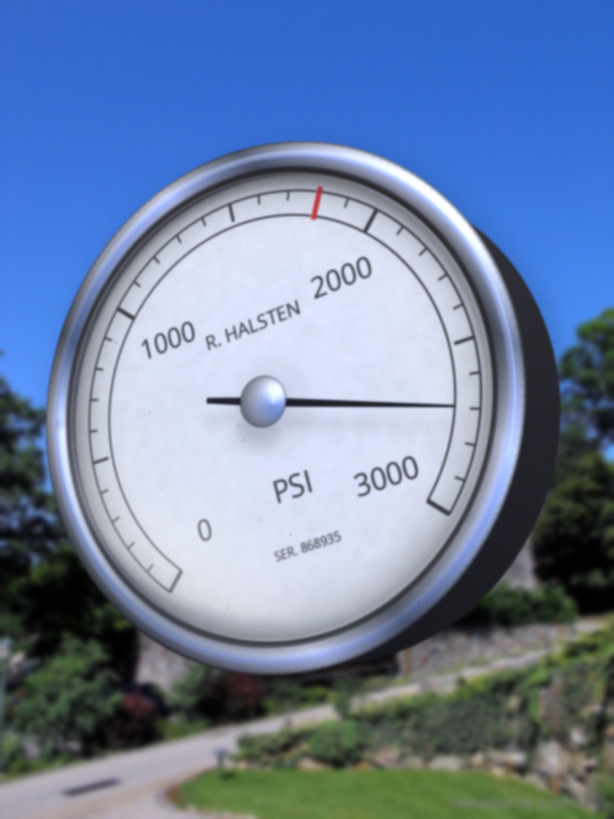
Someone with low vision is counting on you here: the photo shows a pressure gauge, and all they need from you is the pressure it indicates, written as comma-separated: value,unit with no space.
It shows 2700,psi
